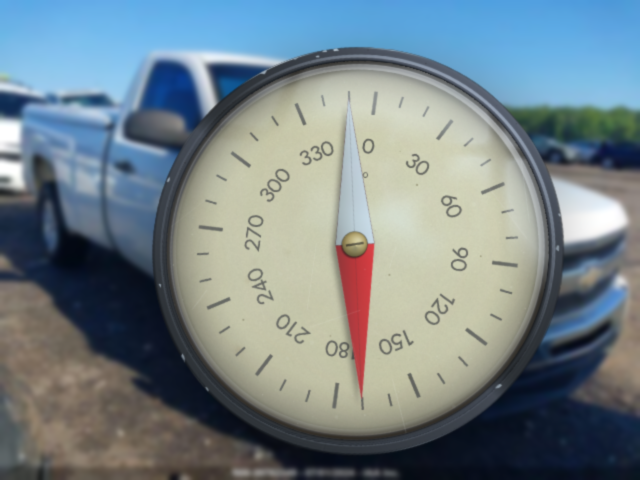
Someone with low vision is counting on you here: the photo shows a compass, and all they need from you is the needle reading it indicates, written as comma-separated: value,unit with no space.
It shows 170,°
